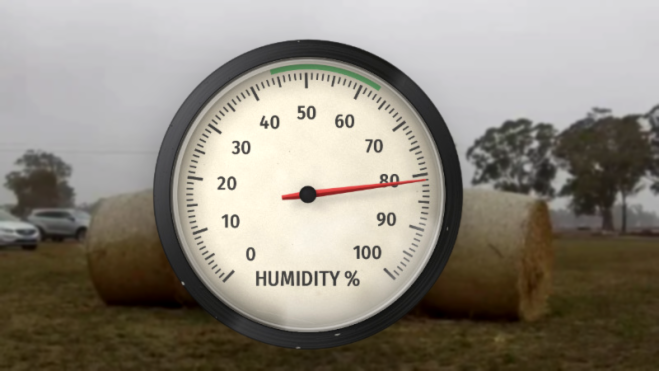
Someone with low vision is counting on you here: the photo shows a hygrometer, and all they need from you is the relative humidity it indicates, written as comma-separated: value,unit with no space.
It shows 81,%
